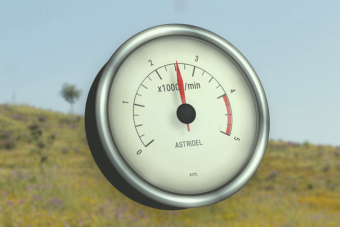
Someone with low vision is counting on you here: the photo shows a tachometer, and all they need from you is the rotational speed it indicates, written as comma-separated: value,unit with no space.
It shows 2500,rpm
